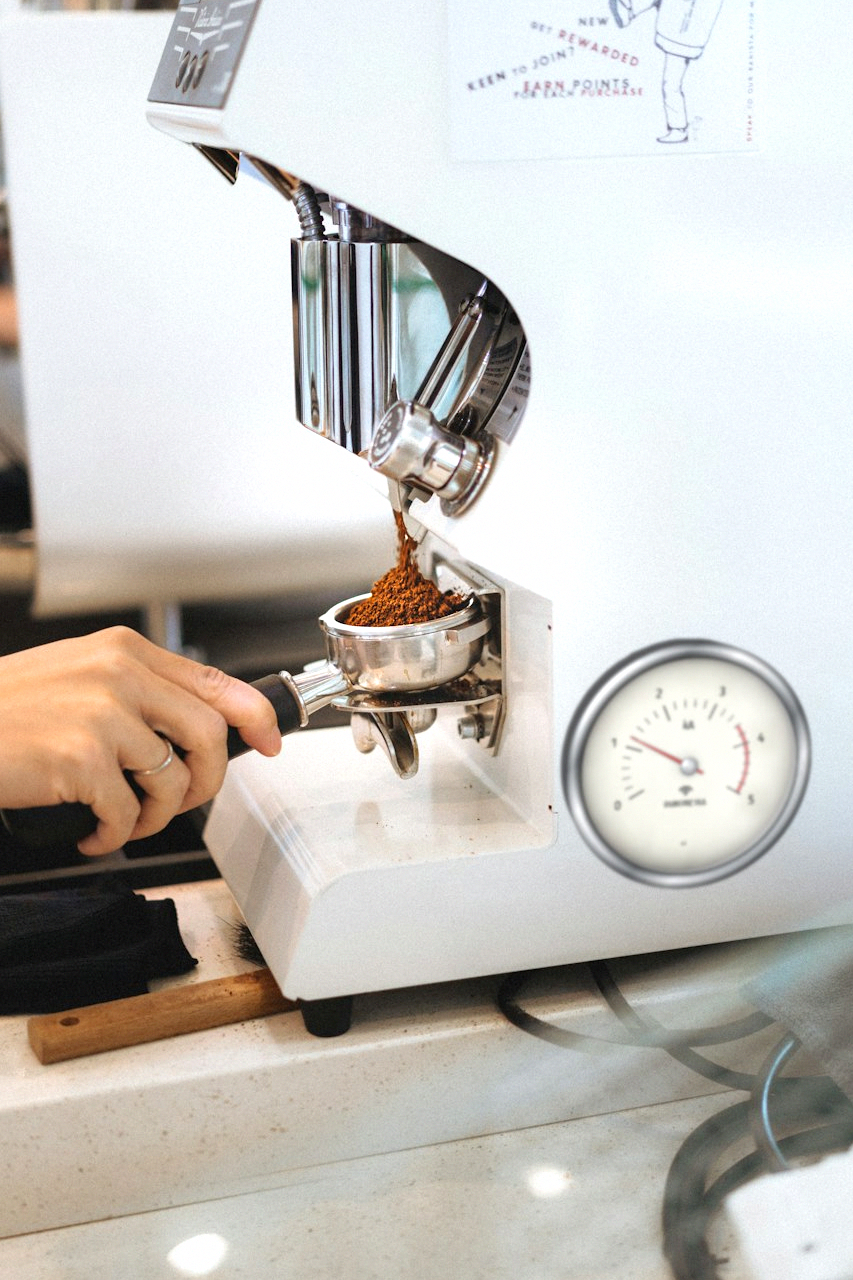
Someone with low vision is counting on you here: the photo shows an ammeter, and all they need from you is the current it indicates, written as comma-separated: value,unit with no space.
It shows 1.2,kA
